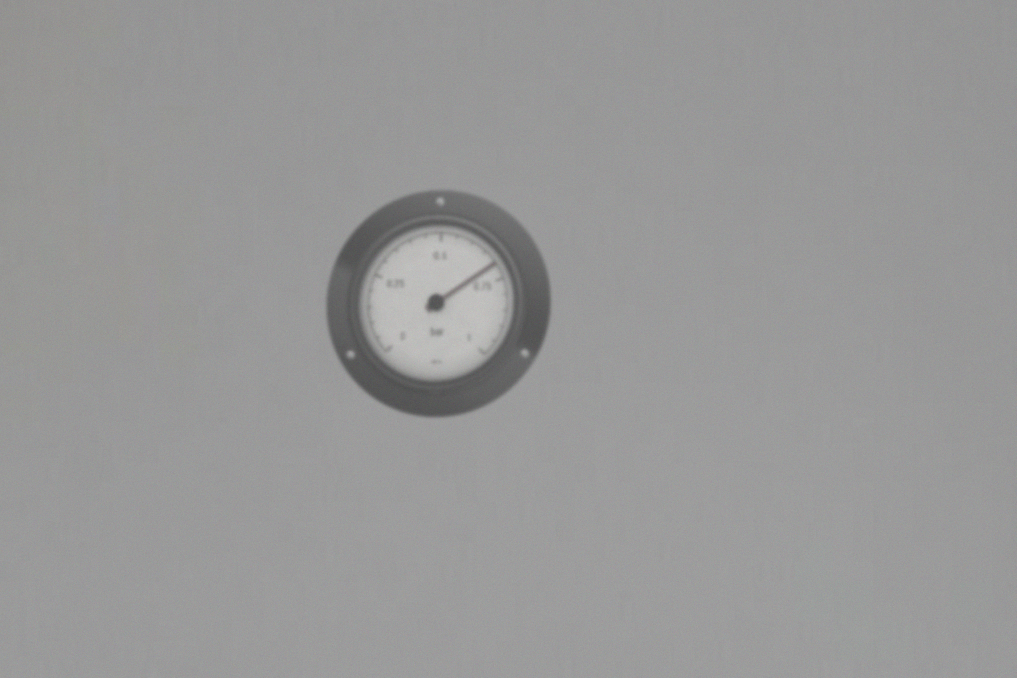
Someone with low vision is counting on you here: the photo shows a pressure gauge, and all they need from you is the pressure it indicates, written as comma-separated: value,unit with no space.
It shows 0.7,bar
